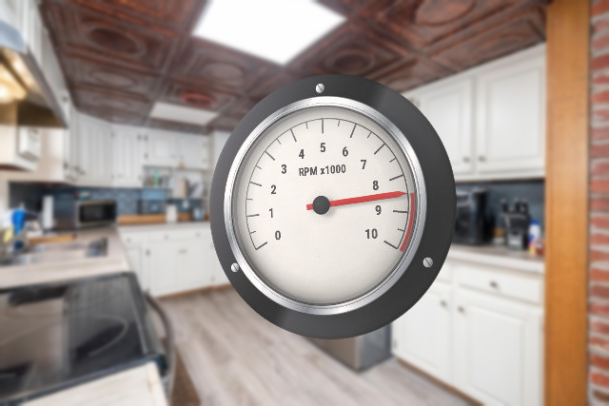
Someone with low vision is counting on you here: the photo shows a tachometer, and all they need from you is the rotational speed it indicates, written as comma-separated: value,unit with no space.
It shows 8500,rpm
